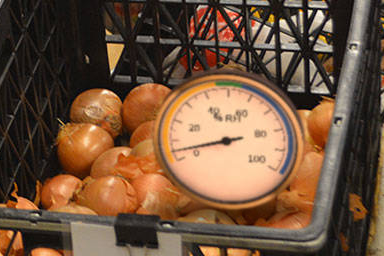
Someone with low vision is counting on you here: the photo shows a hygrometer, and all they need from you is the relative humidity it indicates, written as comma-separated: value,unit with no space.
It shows 5,%
